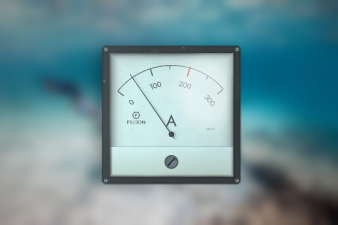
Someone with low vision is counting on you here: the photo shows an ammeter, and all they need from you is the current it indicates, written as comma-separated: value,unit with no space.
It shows 50,A
